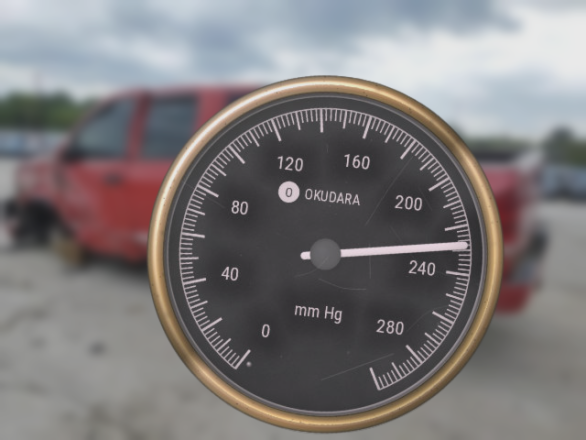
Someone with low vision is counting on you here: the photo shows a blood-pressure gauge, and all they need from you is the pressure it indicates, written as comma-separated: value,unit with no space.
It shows 228,mmHg
